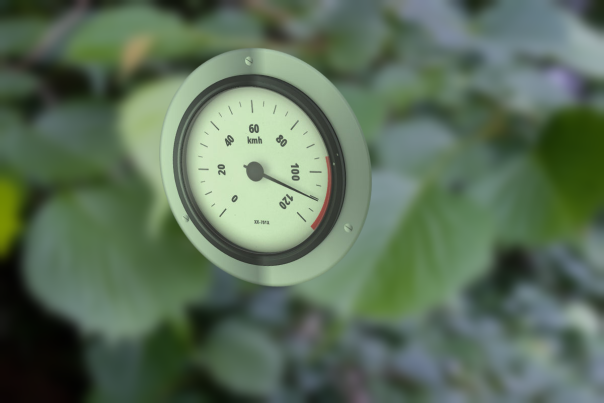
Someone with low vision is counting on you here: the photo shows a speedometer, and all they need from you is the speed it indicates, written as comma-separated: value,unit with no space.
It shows 110,km/h
